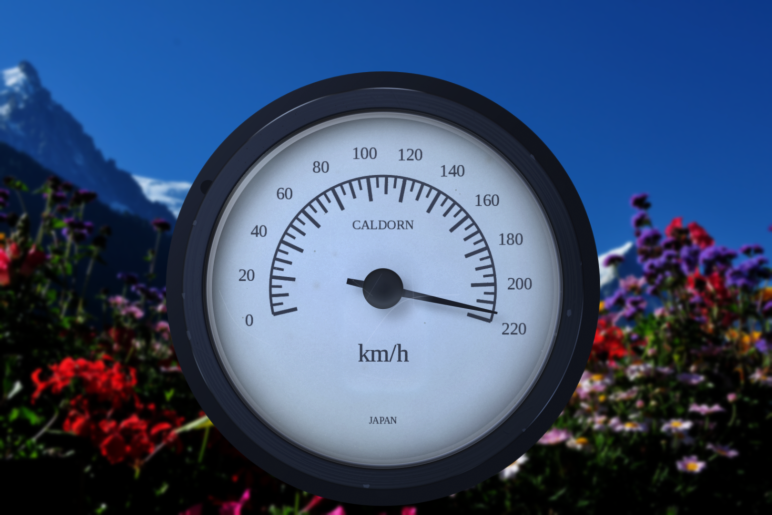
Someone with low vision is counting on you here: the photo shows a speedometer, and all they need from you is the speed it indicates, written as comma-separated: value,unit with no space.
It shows 215,km/h
